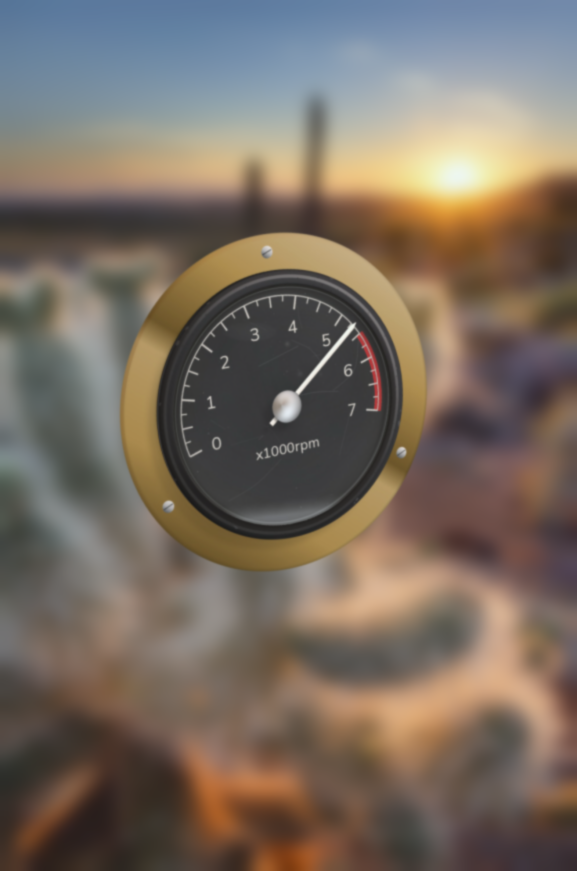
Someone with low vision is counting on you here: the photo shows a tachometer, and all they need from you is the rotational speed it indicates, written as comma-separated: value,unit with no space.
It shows 5250,rpm
